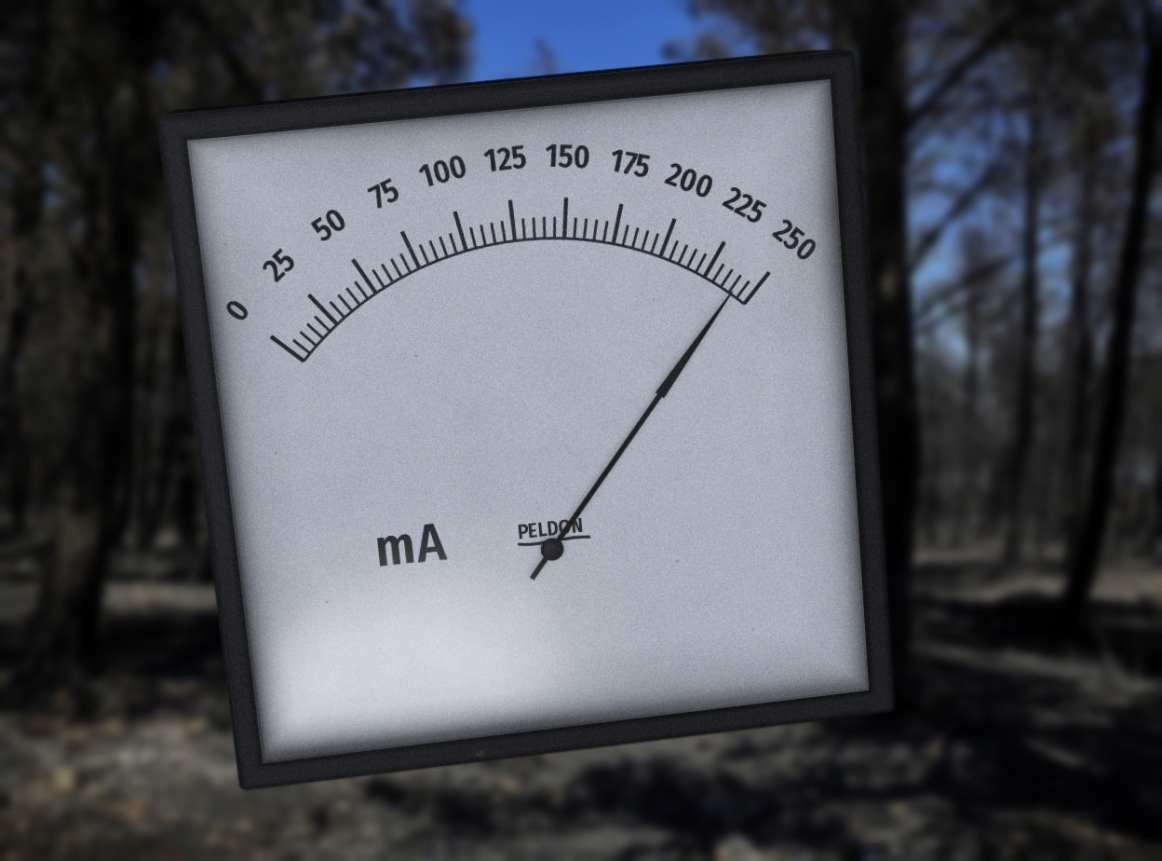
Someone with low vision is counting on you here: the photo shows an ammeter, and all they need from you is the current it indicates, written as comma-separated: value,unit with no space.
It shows 240,mA
